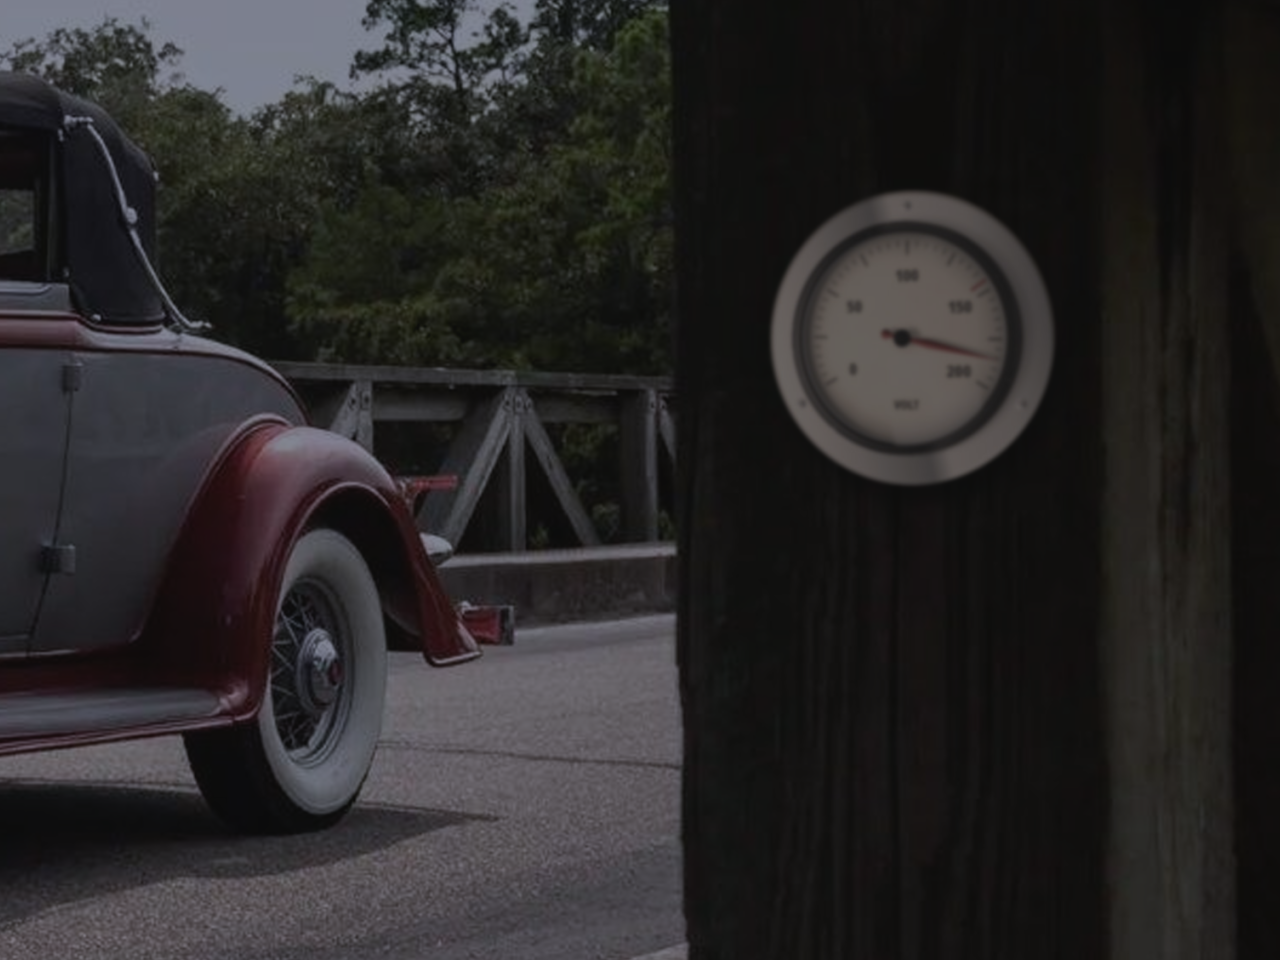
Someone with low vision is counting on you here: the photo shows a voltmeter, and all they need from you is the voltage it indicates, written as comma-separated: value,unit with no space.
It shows 185,V
